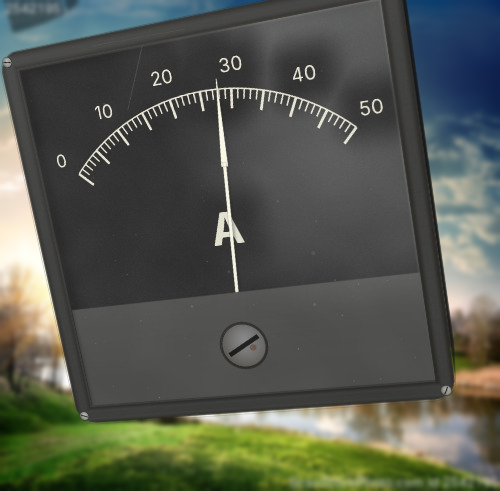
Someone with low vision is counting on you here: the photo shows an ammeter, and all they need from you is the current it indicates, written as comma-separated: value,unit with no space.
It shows 28,A
